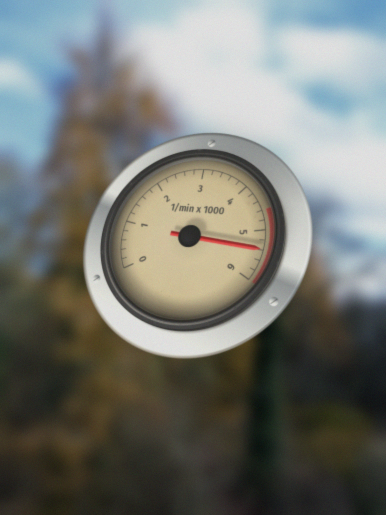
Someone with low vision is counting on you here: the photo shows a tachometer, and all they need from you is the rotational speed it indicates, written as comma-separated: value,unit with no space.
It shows 5400,rpm
